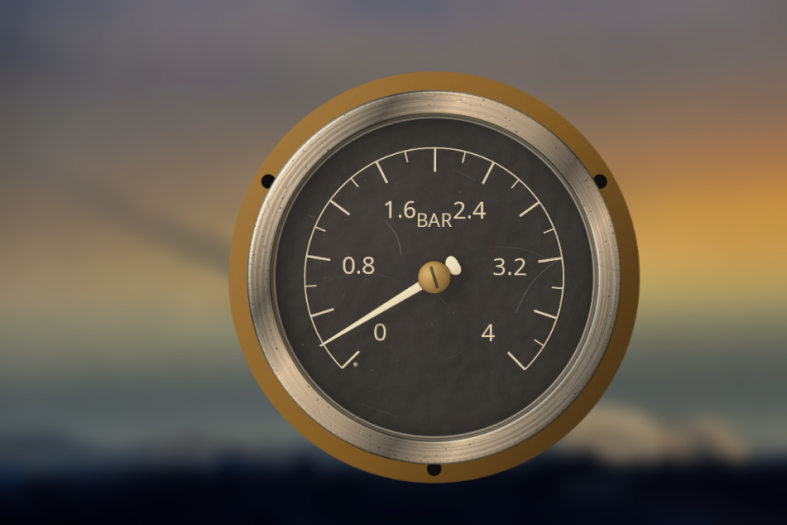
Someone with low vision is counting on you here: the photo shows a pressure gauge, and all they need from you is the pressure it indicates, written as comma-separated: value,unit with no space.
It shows 0.2,bar
